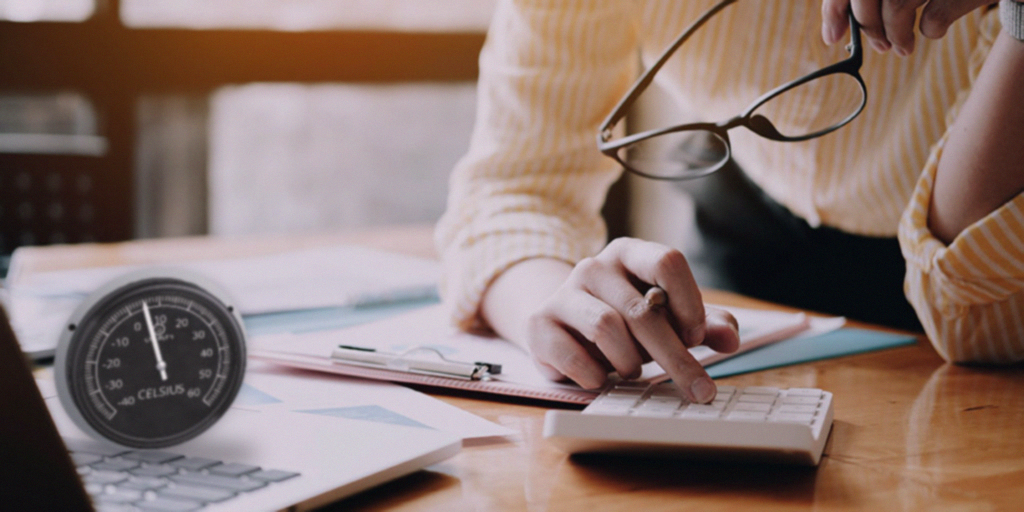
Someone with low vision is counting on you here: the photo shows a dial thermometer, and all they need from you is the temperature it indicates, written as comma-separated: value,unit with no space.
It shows 5,°C
